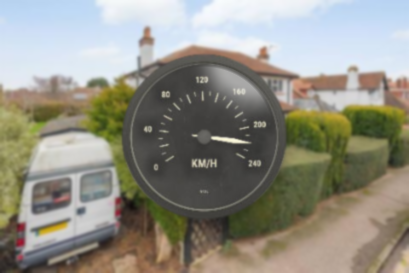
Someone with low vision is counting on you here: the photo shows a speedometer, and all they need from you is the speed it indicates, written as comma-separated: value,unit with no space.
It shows 220,km/h
